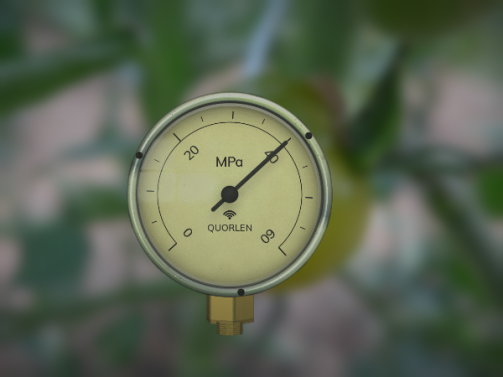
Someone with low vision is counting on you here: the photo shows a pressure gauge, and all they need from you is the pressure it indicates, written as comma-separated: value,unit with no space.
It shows 40,MPa
